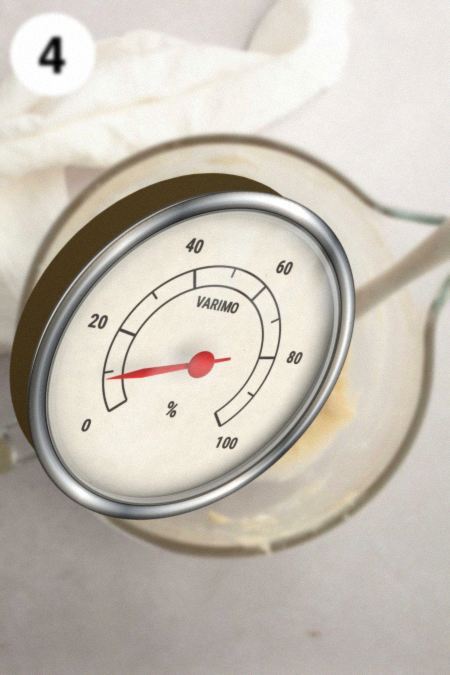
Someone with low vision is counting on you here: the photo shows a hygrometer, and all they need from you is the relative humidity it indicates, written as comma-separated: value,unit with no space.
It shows 10,%
